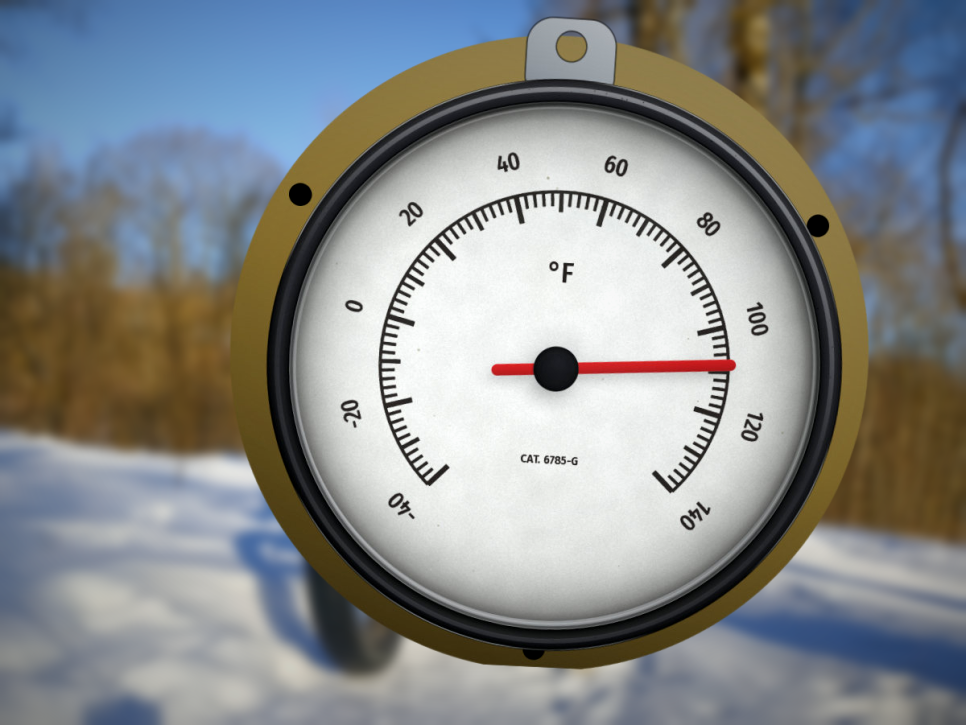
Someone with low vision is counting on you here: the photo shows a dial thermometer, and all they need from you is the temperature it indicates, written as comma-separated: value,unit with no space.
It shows 108,°F
